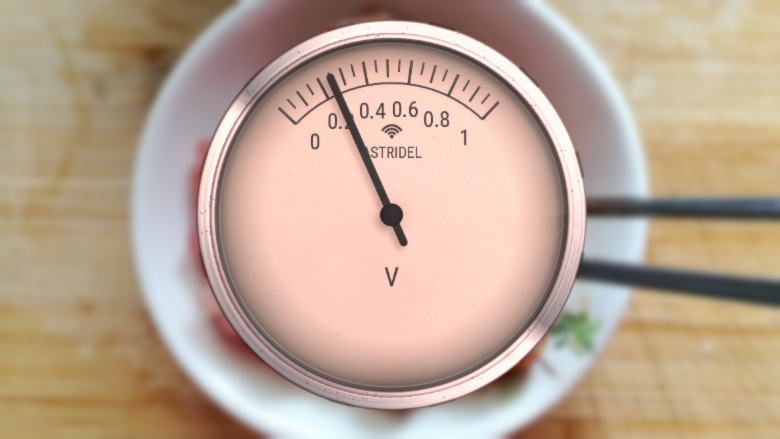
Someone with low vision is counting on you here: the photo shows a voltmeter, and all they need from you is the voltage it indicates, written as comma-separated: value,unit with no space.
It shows 0.25,V
